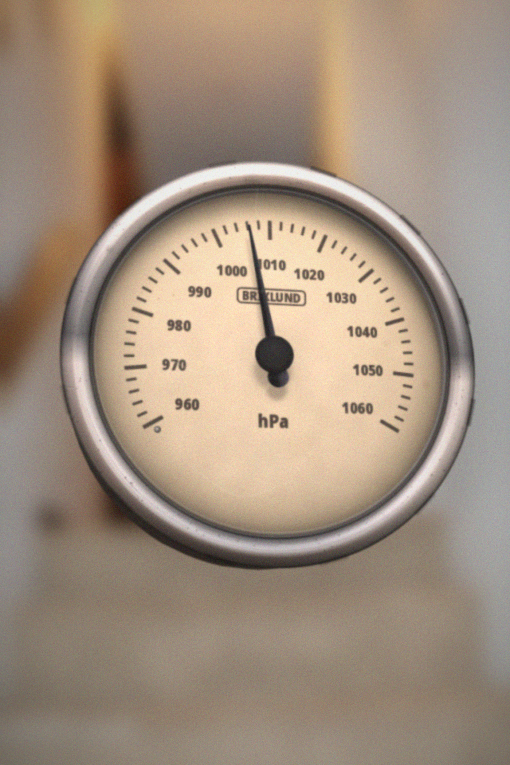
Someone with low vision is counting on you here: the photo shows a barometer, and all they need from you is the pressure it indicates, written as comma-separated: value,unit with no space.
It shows 1006,hPa
